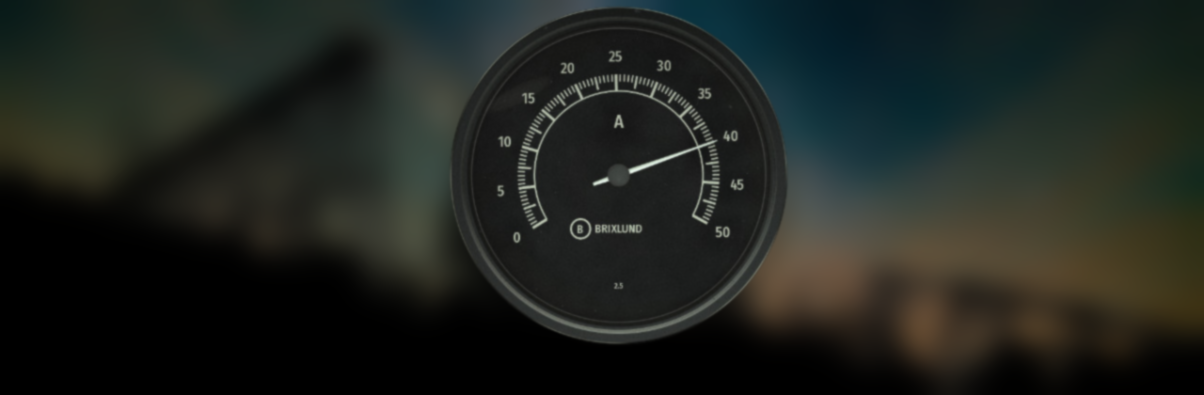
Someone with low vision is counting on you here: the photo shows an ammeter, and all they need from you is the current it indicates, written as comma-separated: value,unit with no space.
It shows 40,A
